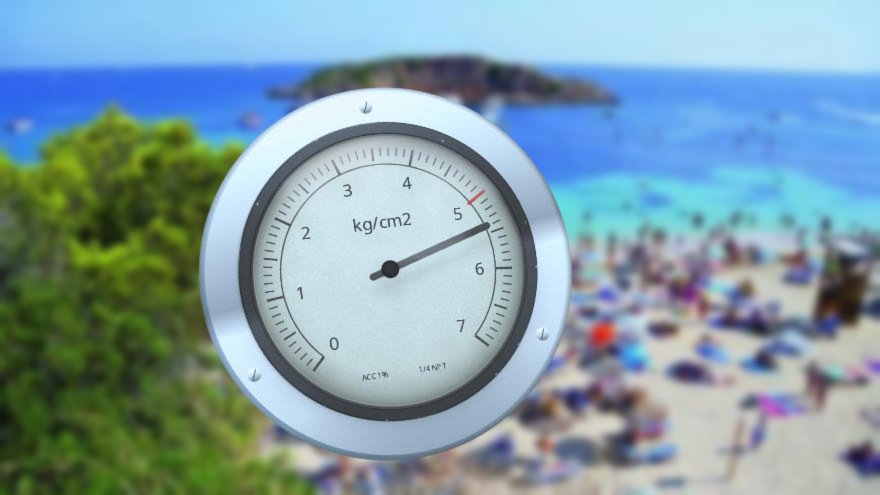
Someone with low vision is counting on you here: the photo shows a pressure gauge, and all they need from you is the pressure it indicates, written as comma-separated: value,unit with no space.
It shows 5.4,kg/cm²
